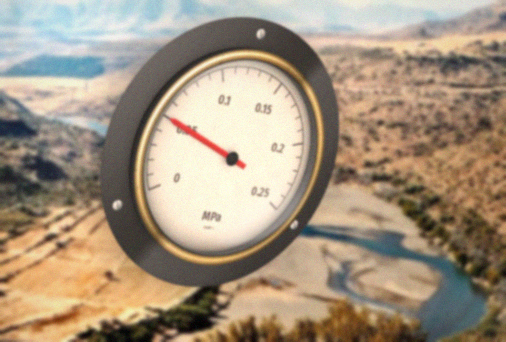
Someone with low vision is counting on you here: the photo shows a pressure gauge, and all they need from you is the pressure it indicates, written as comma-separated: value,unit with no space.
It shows 0.05,MPa
